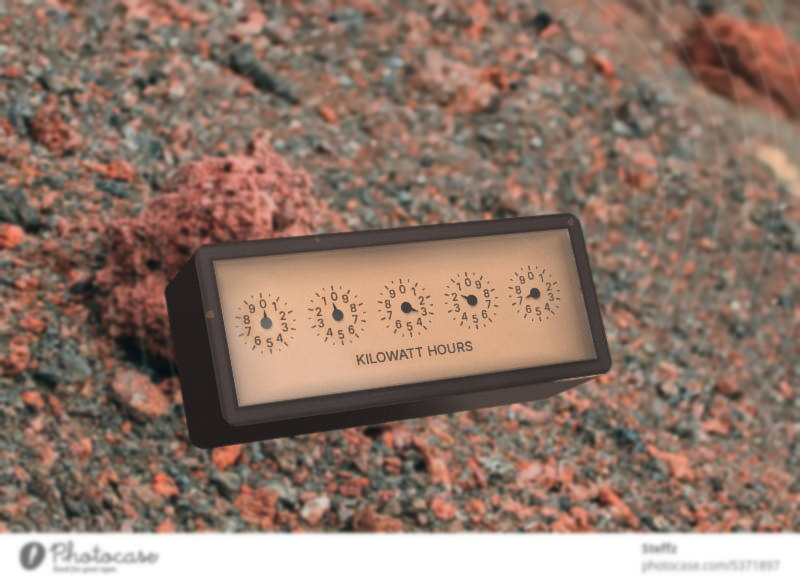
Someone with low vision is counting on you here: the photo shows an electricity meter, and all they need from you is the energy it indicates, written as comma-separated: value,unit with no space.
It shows 317,kWh
